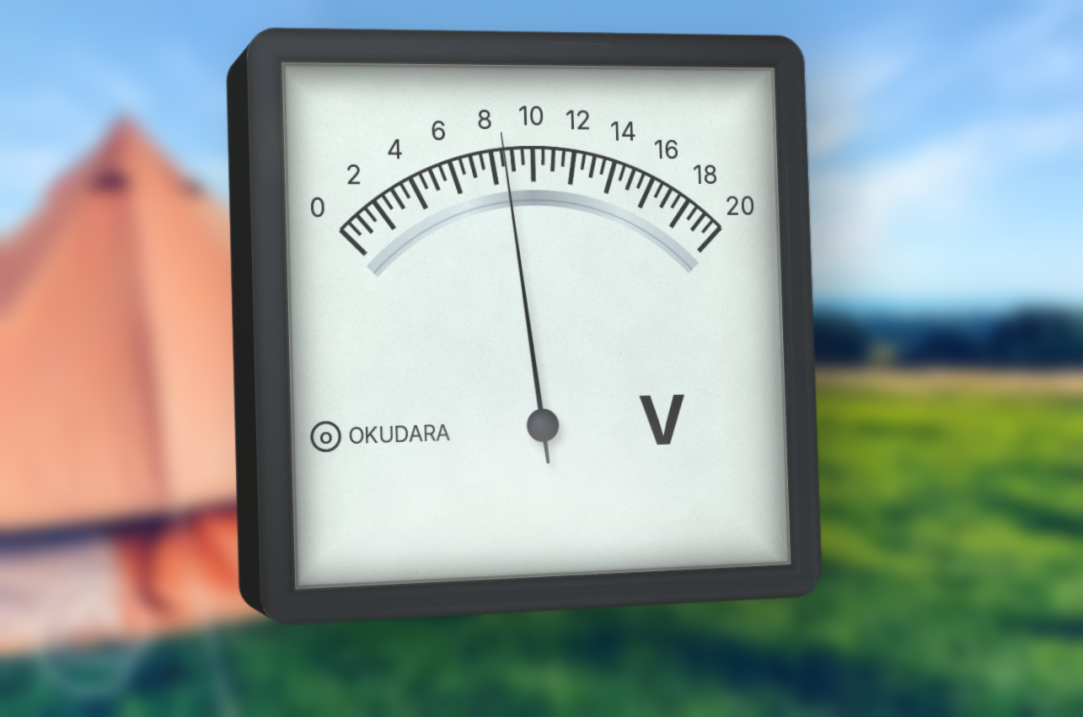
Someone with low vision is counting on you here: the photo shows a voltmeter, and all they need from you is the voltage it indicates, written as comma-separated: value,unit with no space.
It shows 8.5,V
